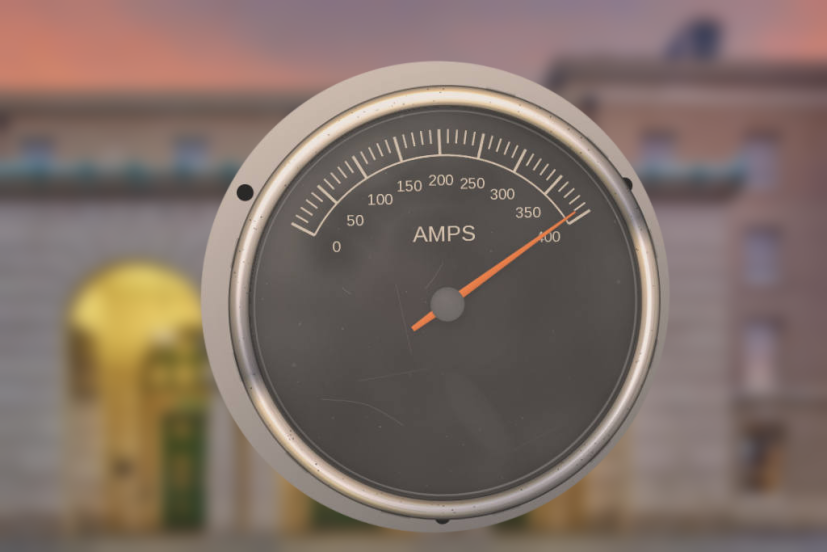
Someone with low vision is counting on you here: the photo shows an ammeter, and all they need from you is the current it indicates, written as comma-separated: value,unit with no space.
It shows 390,A
